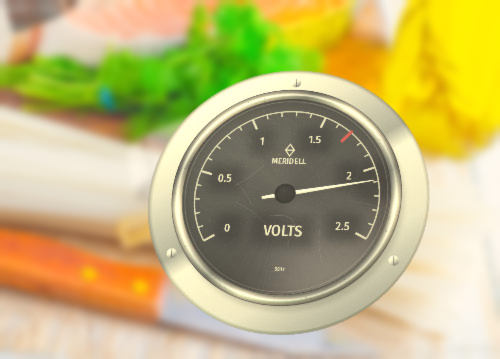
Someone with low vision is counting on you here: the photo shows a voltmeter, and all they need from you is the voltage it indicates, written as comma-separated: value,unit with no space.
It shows 2.1,V
